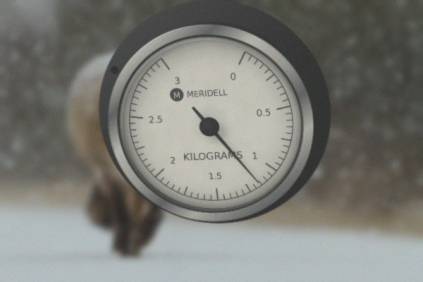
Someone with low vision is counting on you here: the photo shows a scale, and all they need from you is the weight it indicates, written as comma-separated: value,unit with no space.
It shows 1.15,kg
